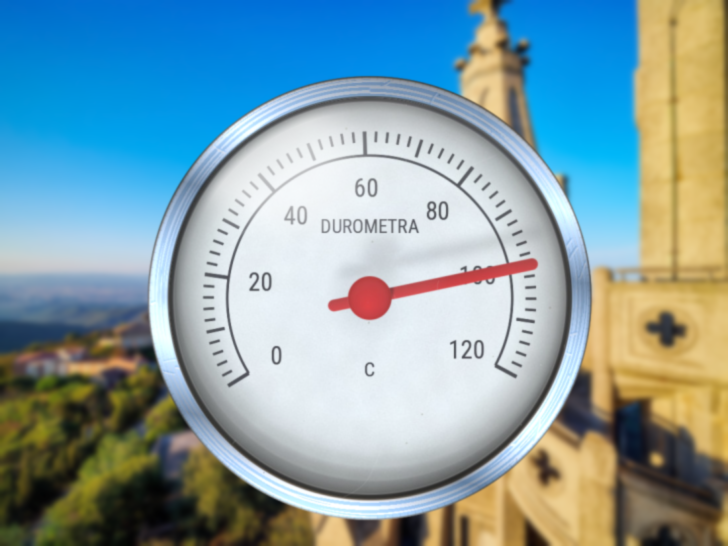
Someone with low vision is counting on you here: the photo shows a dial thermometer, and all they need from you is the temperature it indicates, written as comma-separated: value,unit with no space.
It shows 100,°C
